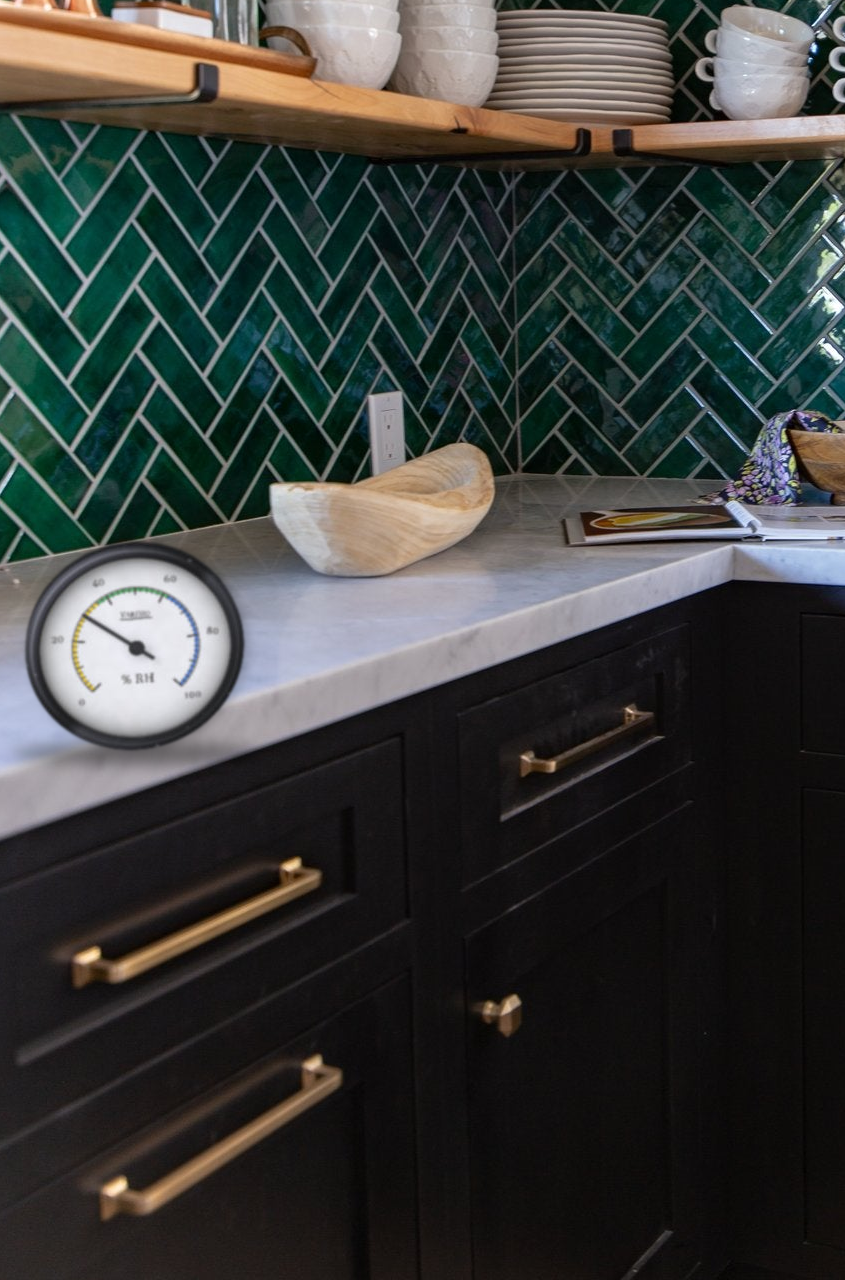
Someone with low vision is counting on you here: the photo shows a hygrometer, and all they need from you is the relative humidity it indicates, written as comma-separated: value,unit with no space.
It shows 30,%
